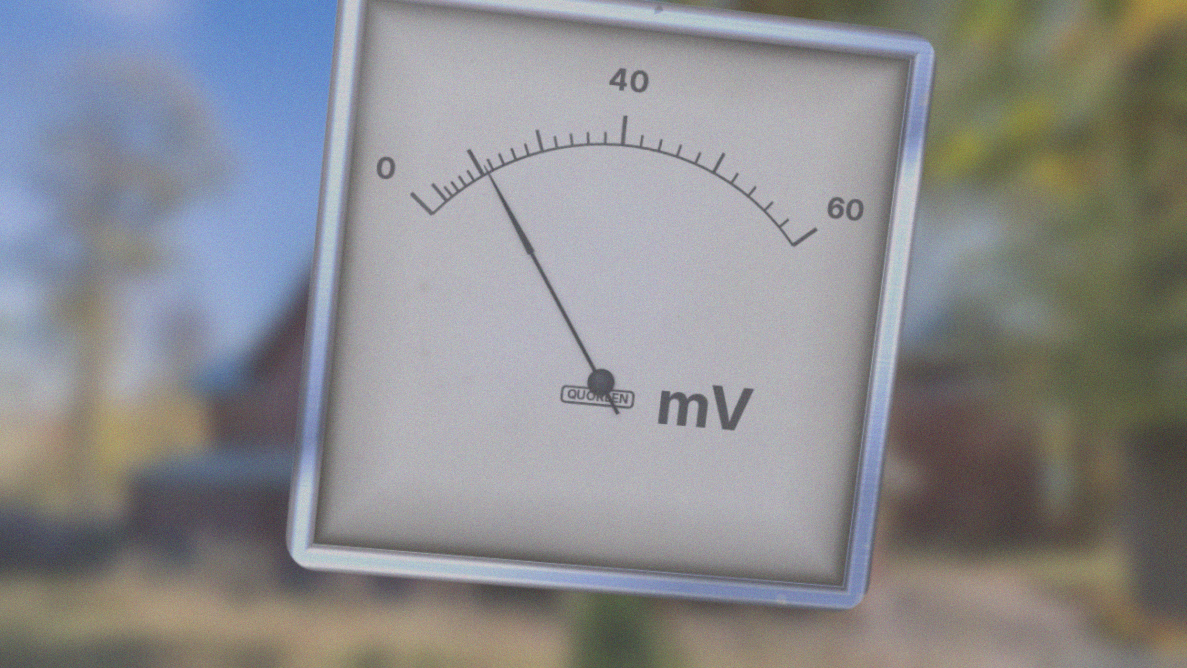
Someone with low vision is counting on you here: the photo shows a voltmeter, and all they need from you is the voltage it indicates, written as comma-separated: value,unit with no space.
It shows 21,mV
